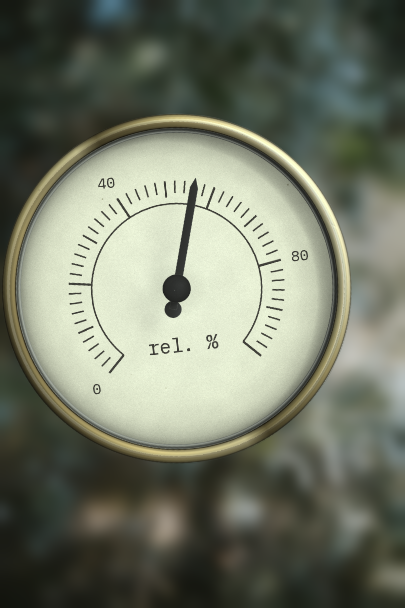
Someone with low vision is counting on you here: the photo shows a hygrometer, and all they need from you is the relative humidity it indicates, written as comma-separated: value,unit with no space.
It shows 56,%
